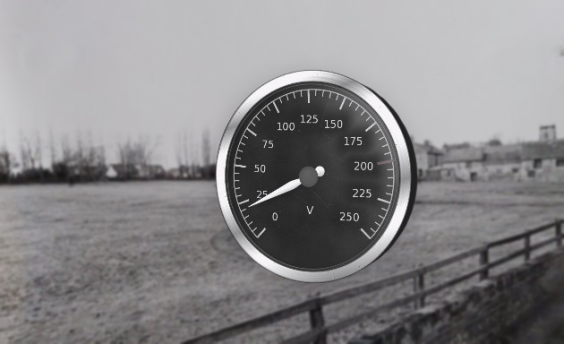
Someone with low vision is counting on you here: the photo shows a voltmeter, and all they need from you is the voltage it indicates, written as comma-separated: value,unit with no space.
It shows 20,V
